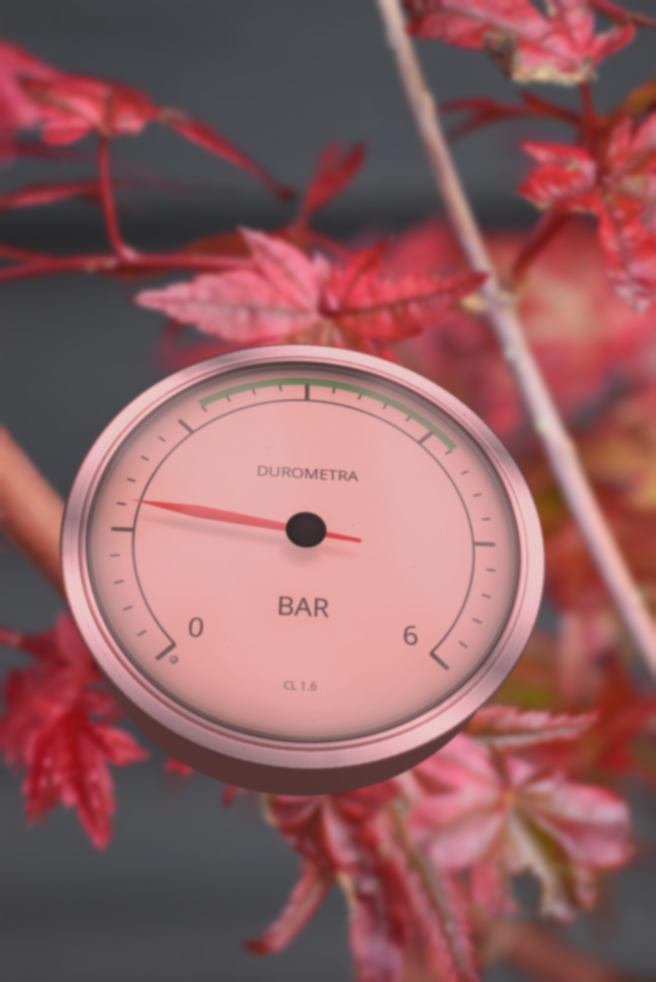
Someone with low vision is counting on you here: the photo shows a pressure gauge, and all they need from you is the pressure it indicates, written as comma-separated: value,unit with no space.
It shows 1.2,bar
